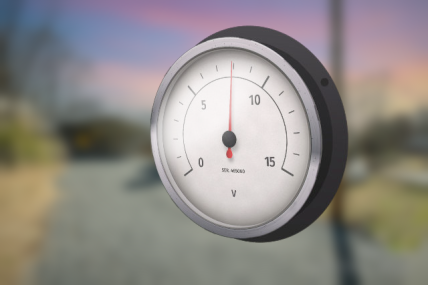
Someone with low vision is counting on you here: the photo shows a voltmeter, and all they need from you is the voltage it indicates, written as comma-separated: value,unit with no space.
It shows 8,V
